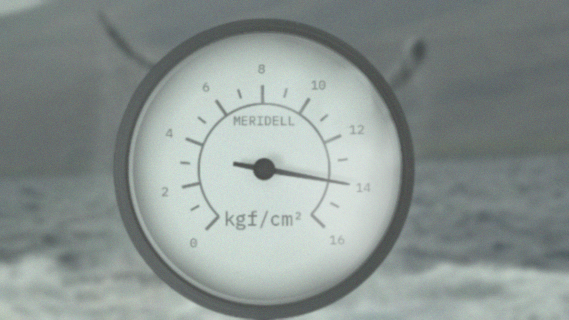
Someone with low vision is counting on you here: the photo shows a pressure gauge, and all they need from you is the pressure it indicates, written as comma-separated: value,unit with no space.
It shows 14,kg/cm²
